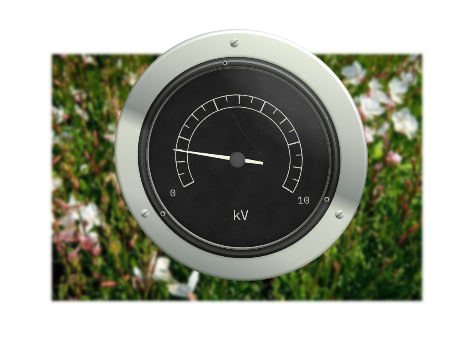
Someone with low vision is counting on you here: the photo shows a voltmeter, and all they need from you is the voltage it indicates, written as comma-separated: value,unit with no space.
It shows 1.5,kV
